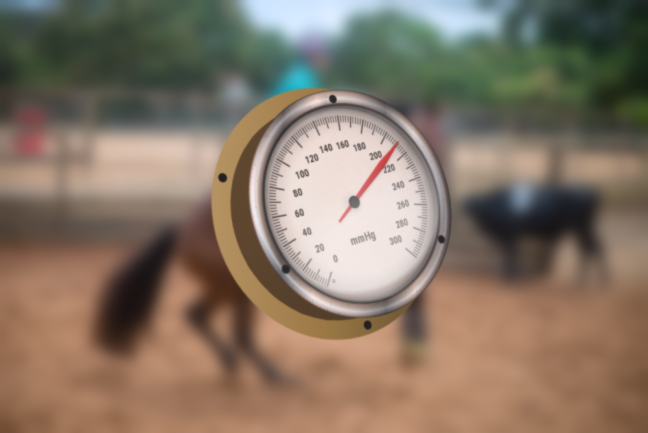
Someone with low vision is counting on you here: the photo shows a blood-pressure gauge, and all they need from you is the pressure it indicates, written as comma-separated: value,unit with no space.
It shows 210,mmHg
